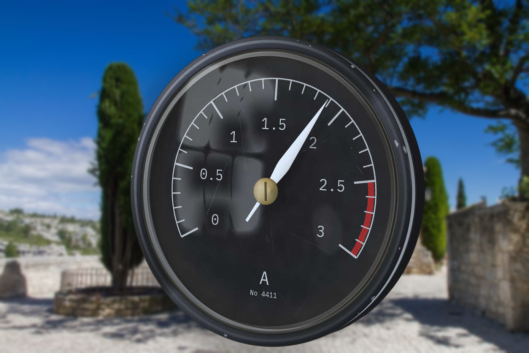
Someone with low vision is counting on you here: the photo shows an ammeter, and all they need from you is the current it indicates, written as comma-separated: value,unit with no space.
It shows 1.9,A
